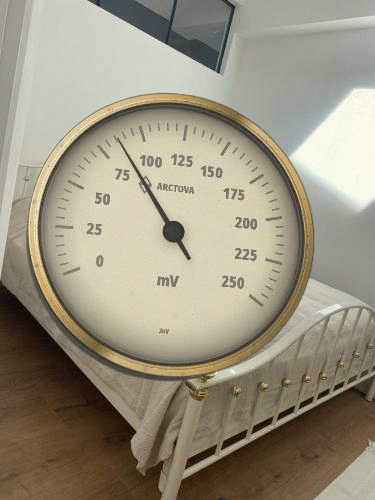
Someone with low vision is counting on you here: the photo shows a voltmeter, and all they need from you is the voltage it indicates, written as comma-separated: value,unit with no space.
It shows 85,mV
